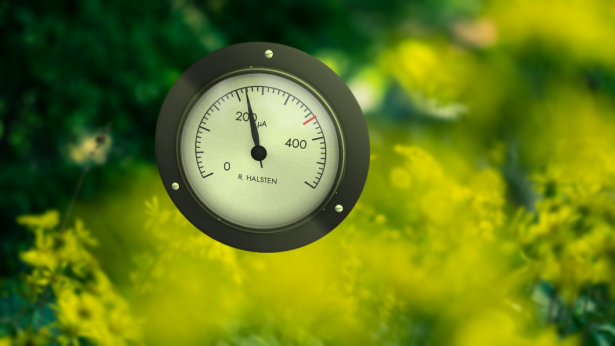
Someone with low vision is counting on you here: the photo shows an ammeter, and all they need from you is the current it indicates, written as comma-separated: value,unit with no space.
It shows 220,µA
